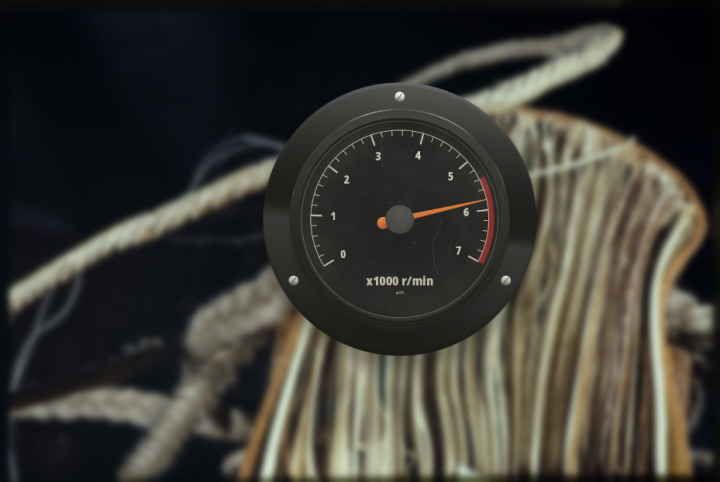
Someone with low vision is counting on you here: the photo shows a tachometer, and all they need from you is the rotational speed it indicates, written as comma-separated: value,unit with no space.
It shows 5800,rpm
